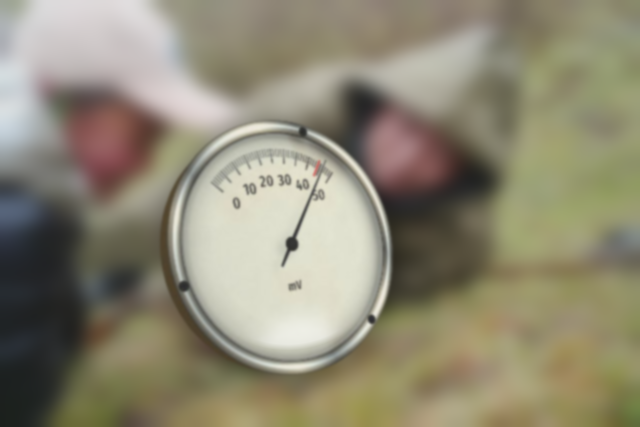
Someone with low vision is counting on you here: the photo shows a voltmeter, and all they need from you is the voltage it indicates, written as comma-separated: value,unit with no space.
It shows 45,mV
